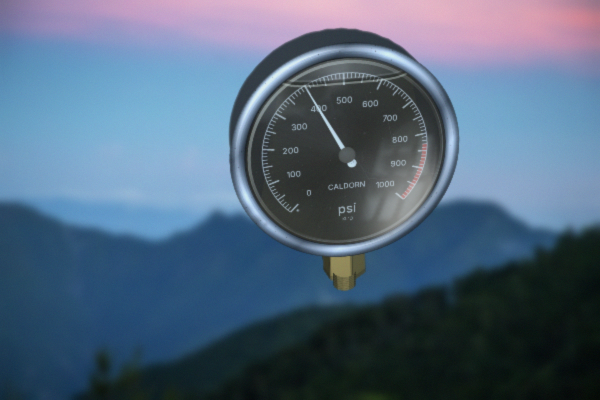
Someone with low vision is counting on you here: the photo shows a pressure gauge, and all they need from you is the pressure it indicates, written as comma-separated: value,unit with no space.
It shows 400,psi
